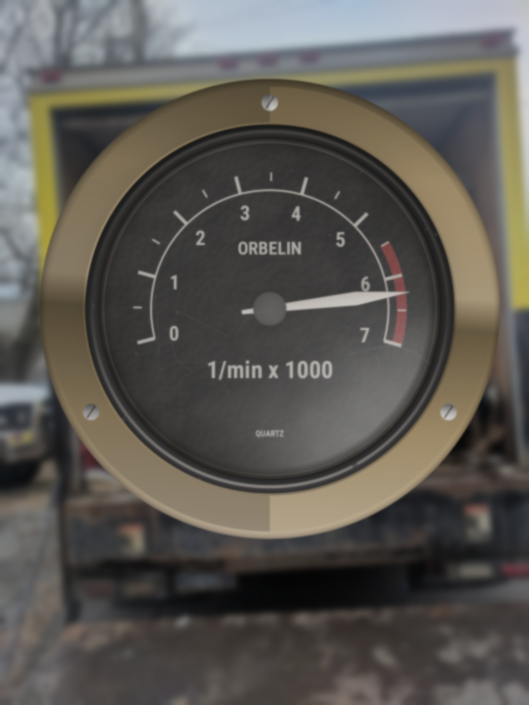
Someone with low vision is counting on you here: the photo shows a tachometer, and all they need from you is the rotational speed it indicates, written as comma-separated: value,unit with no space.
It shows 6250,rpm
